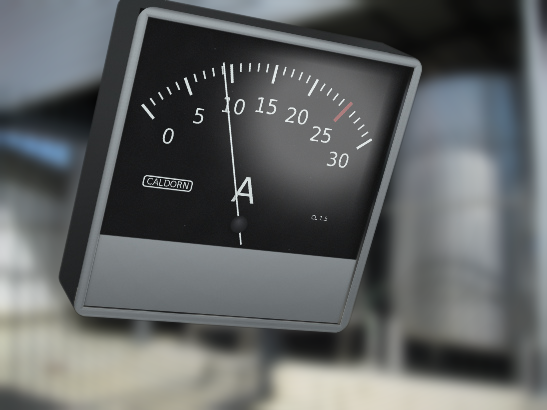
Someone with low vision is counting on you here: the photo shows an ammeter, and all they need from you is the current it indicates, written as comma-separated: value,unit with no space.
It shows 9,A
